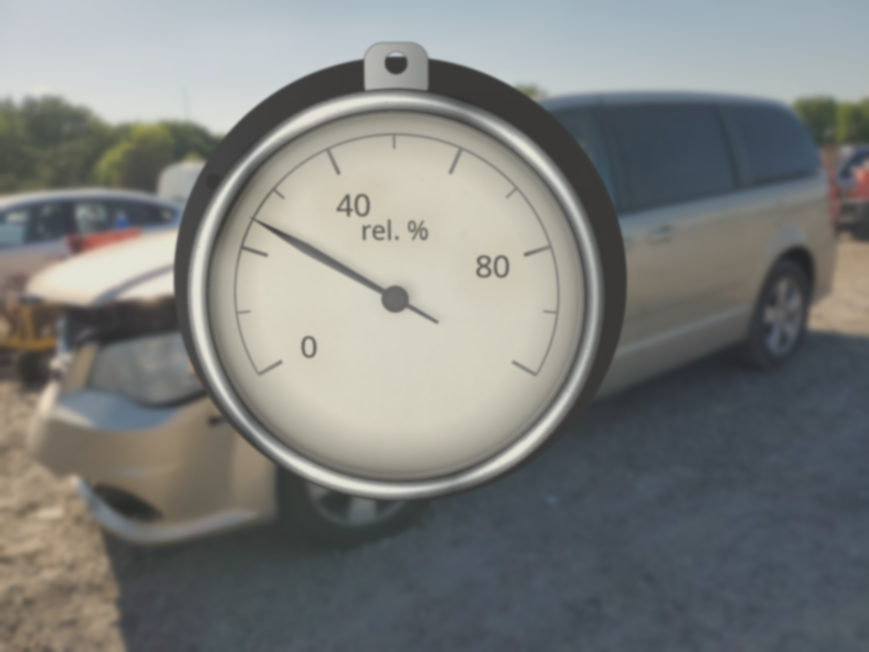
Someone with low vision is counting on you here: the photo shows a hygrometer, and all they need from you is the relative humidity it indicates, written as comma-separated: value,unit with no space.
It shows 25,%
